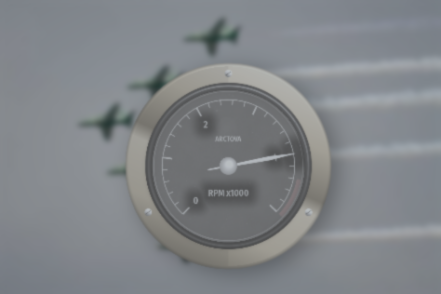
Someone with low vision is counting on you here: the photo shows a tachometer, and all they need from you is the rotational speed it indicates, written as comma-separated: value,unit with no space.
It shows 4000,rpm
